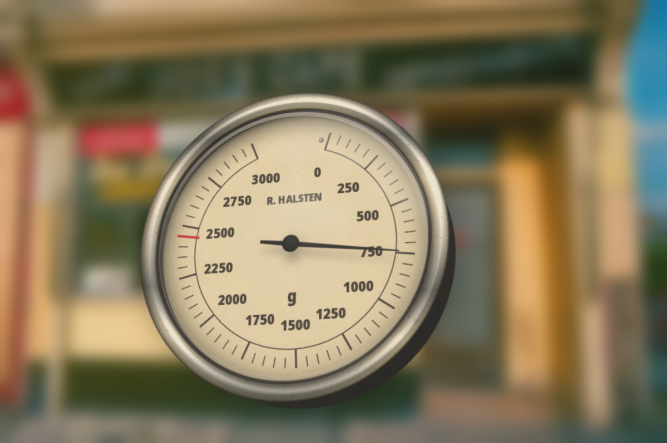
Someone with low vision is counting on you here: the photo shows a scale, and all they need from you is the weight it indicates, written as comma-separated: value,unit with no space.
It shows 750,g
